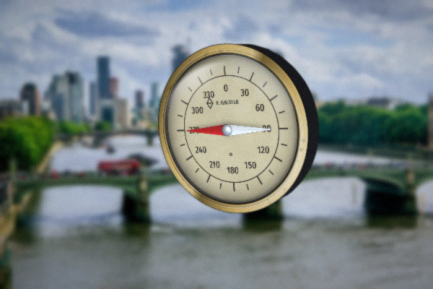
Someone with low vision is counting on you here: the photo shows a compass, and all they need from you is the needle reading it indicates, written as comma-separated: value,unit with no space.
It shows 270,°
